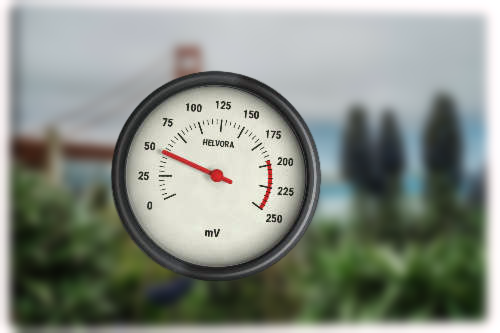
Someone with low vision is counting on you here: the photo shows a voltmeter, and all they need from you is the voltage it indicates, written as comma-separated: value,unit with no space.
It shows 50,mV
